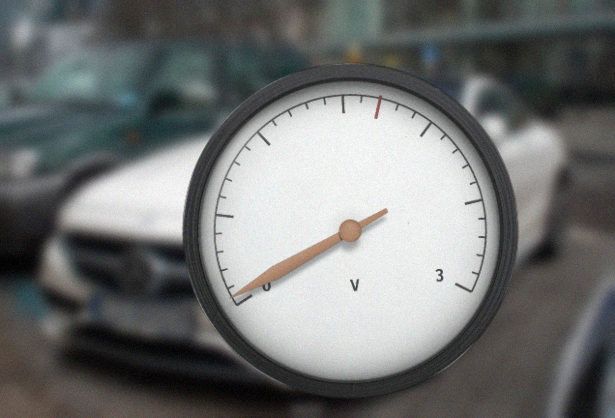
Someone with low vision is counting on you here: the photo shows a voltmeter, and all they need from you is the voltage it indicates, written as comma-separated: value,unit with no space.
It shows 0.05,V
